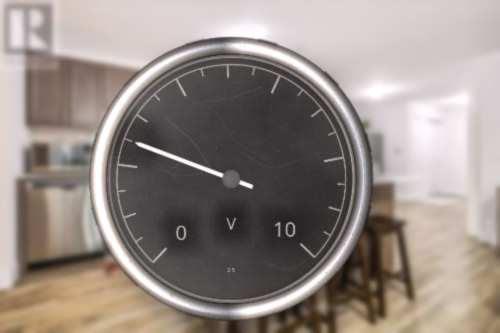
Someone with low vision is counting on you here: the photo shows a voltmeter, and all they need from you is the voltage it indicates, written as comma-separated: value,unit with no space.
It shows 2.5,V
